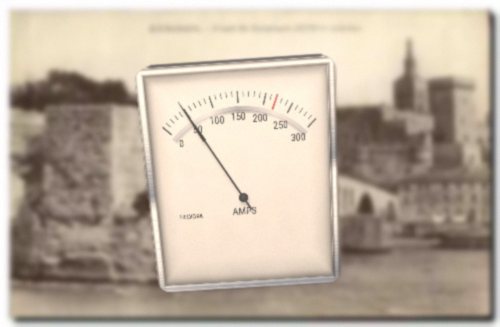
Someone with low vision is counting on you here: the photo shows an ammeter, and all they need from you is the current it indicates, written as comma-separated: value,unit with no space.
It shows 50,A
